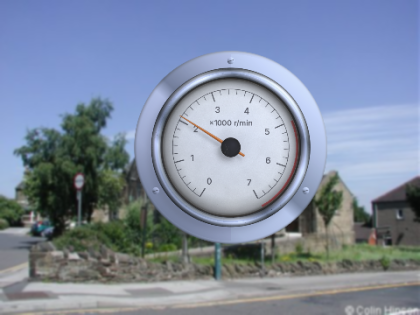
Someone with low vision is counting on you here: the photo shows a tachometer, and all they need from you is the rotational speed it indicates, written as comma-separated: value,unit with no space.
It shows 2100,rpm
